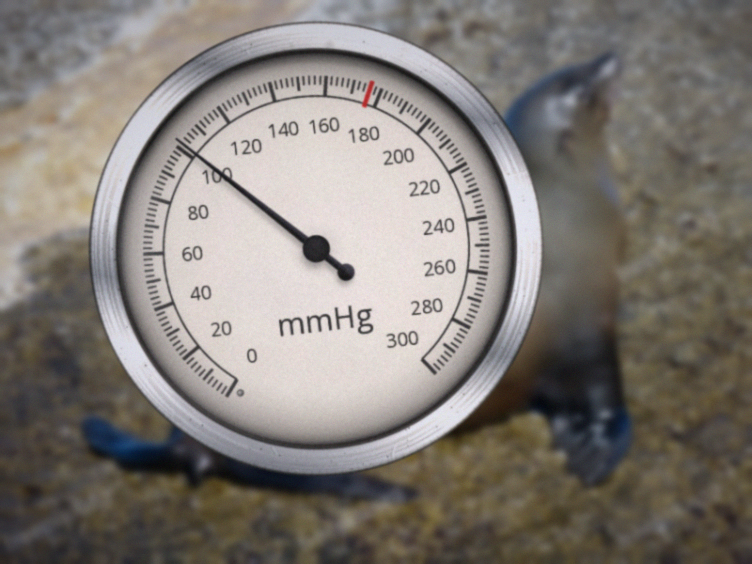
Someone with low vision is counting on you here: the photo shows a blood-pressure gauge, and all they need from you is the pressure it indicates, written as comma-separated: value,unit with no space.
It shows 102,mmHg
